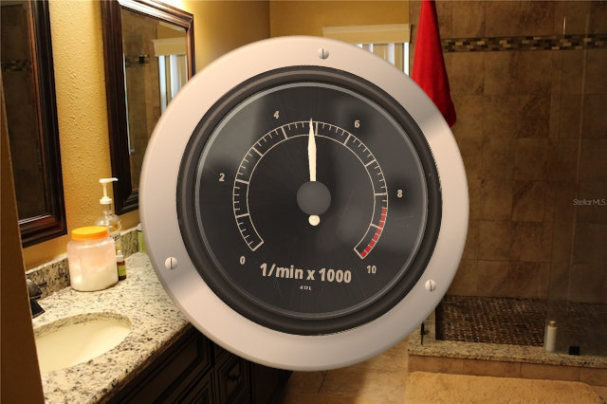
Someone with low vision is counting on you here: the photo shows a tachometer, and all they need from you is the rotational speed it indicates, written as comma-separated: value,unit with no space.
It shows 4800,rpm
